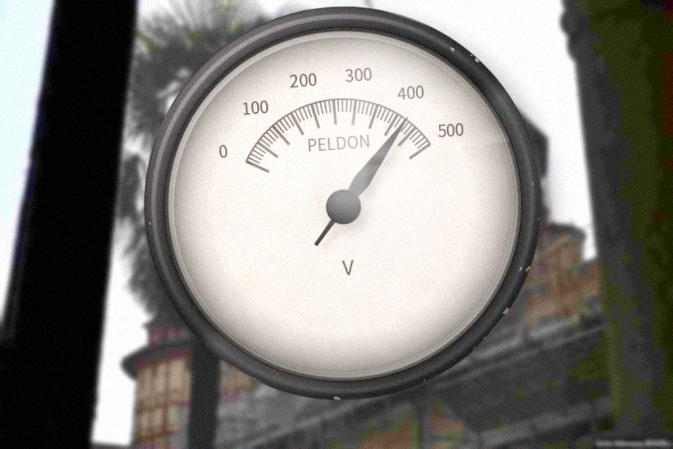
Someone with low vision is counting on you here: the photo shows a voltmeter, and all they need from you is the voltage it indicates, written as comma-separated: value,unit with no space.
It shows 420,V
